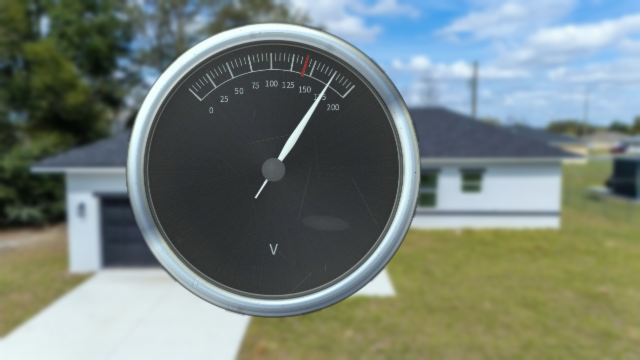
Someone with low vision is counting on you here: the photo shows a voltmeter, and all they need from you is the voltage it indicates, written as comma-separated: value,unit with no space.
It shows 175,V
